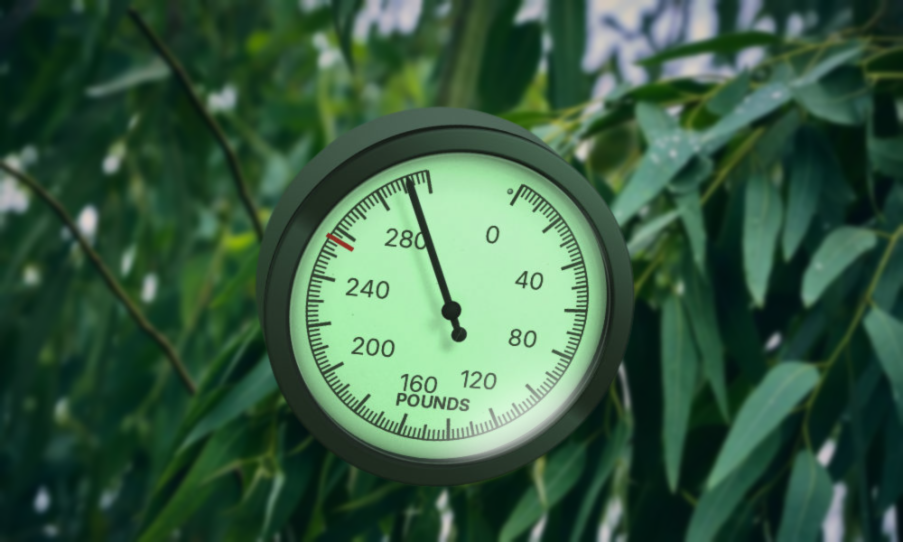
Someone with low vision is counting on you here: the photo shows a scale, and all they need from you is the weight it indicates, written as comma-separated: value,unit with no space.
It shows 292,lb
